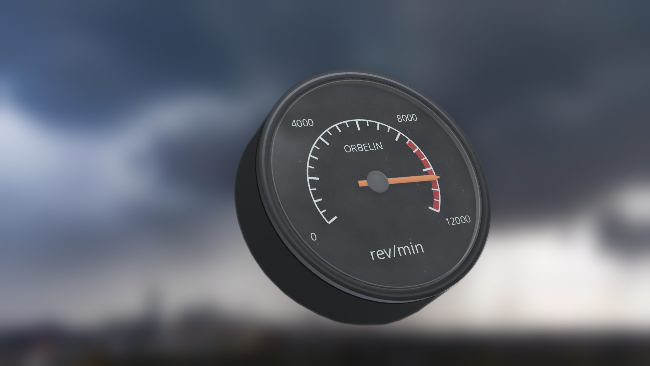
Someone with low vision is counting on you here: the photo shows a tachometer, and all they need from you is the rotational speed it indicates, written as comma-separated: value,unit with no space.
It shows 10500,rpm
